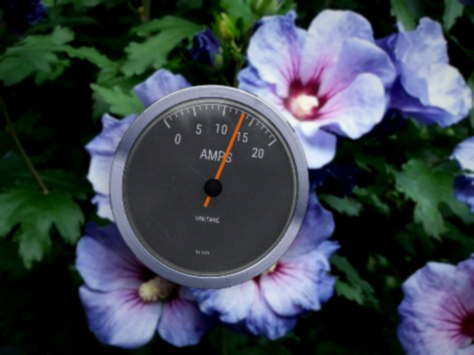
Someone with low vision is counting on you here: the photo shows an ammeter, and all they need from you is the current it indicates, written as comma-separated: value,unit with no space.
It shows 13,A
